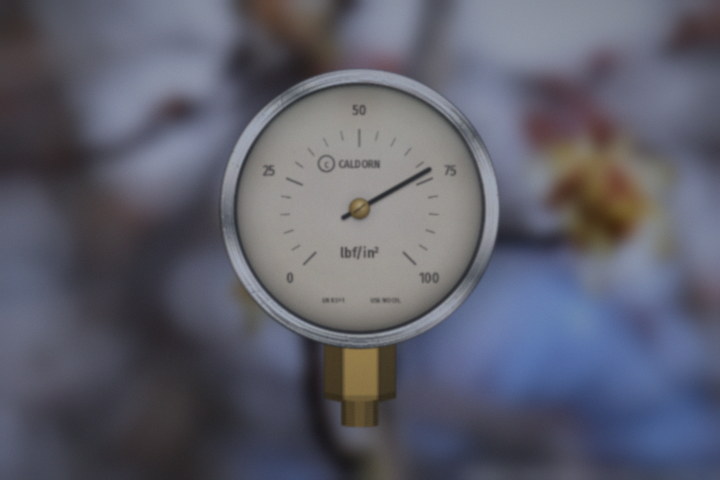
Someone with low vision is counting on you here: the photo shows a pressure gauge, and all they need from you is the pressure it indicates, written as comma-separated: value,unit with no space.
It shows 72.5,psi
